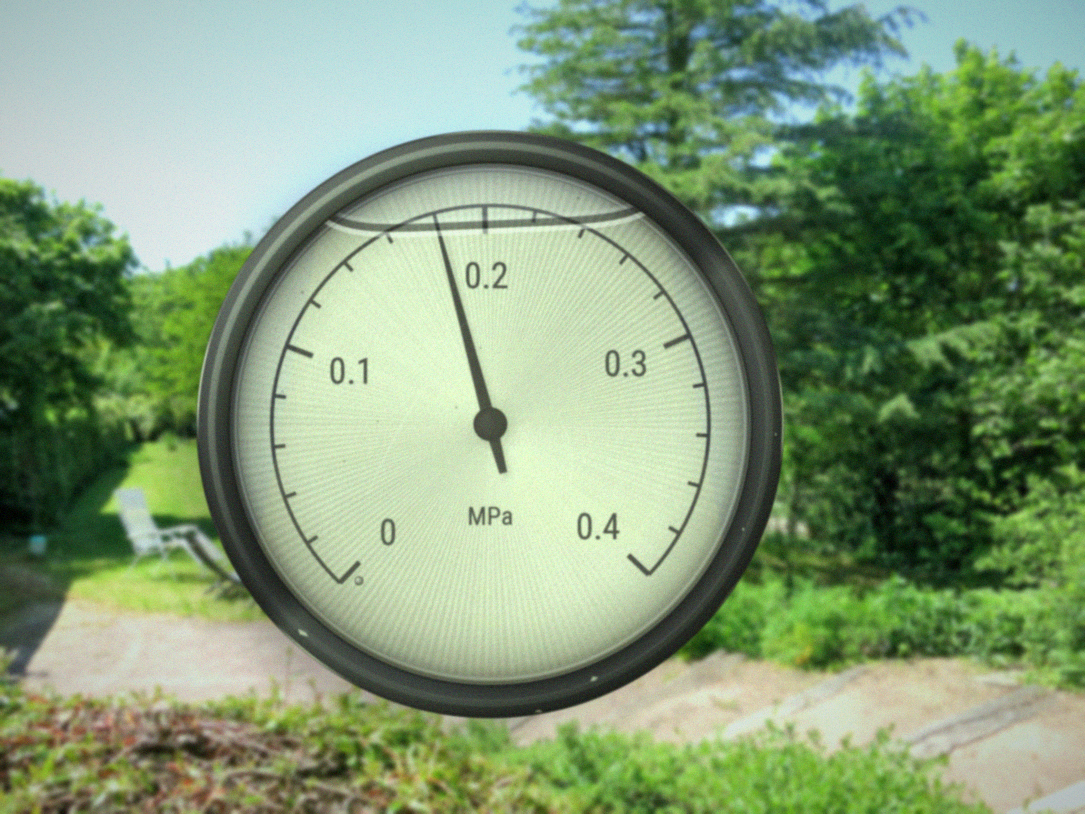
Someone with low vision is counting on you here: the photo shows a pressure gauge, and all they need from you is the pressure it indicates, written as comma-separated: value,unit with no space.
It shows 0.18,MPa
